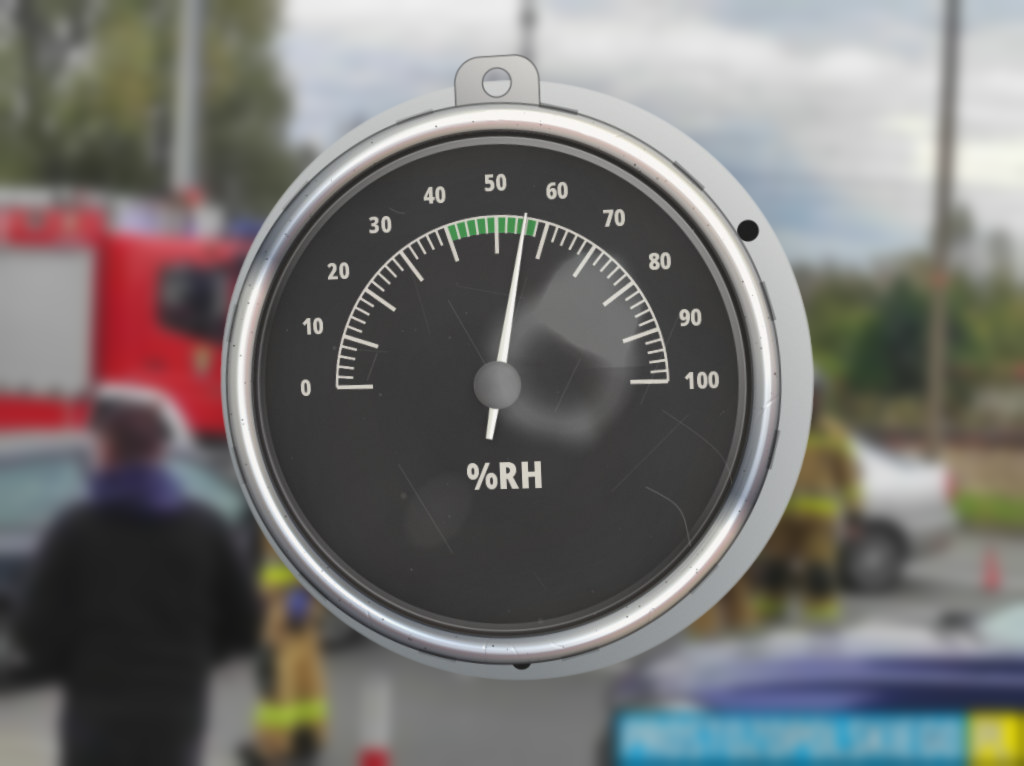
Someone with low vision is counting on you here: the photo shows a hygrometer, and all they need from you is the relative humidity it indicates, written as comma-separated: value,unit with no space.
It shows 56,%
